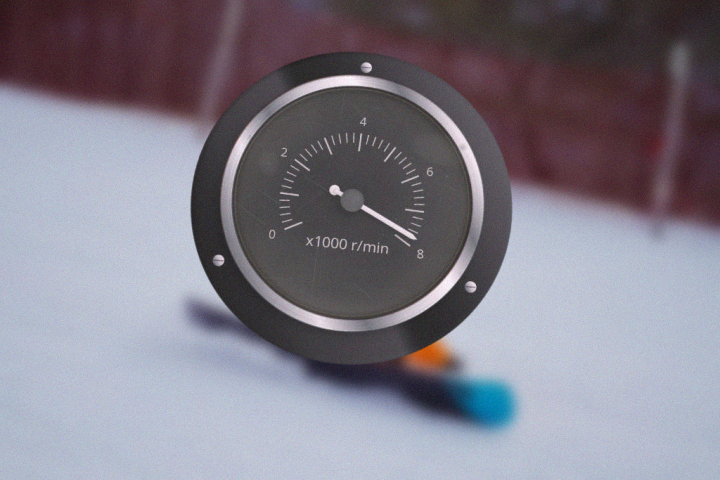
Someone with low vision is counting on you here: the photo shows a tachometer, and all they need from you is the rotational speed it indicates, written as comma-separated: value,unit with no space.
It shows 7800,rpm
